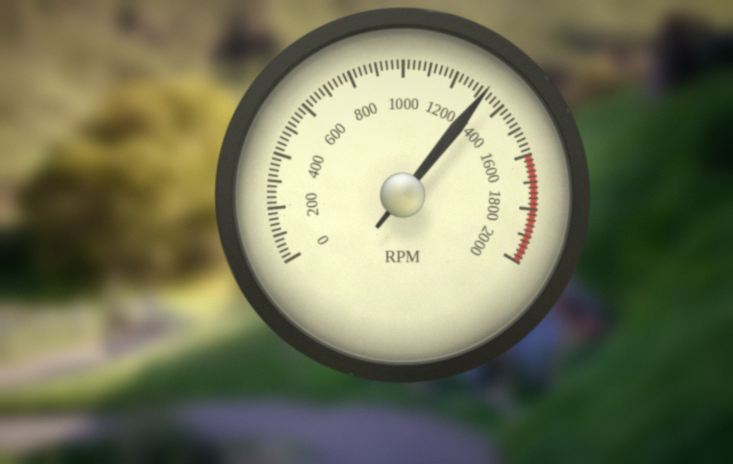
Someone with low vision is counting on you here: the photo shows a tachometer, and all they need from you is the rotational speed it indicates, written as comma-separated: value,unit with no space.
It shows 1320,rpm
